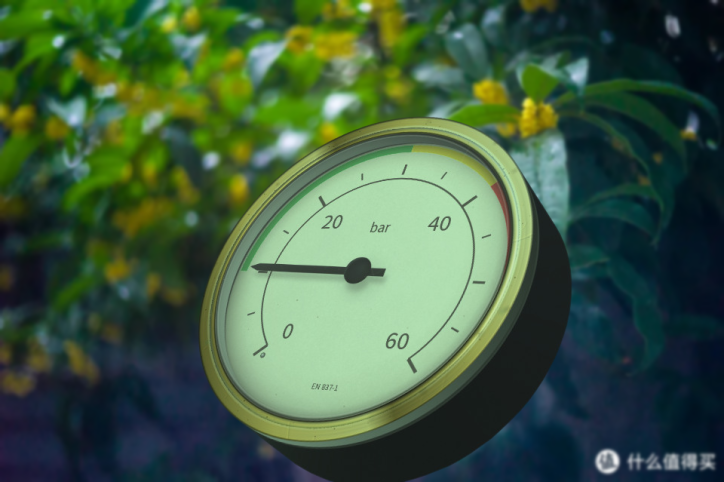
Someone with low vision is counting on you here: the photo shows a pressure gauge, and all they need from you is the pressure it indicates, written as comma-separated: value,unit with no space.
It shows 10,bar
